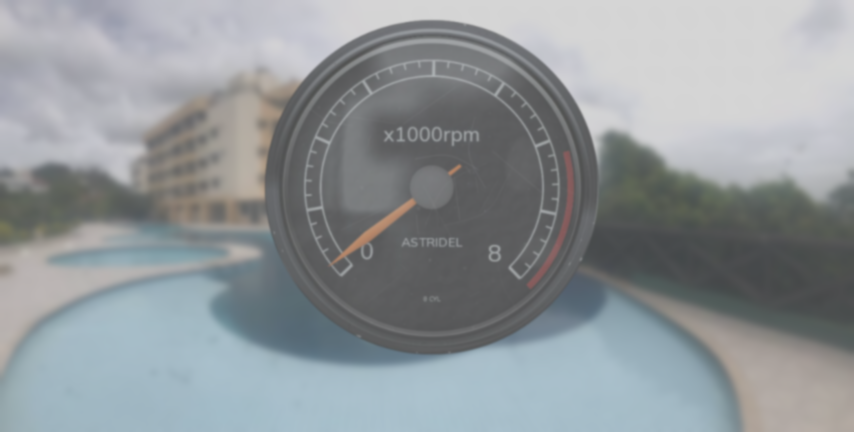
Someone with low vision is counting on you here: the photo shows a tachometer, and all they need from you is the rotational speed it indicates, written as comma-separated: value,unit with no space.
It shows 200,rpm
